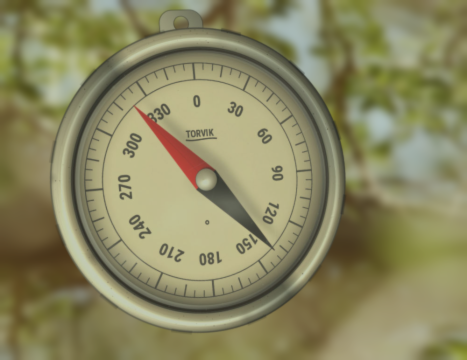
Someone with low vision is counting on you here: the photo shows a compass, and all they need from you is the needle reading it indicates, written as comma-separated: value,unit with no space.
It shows 320,°
